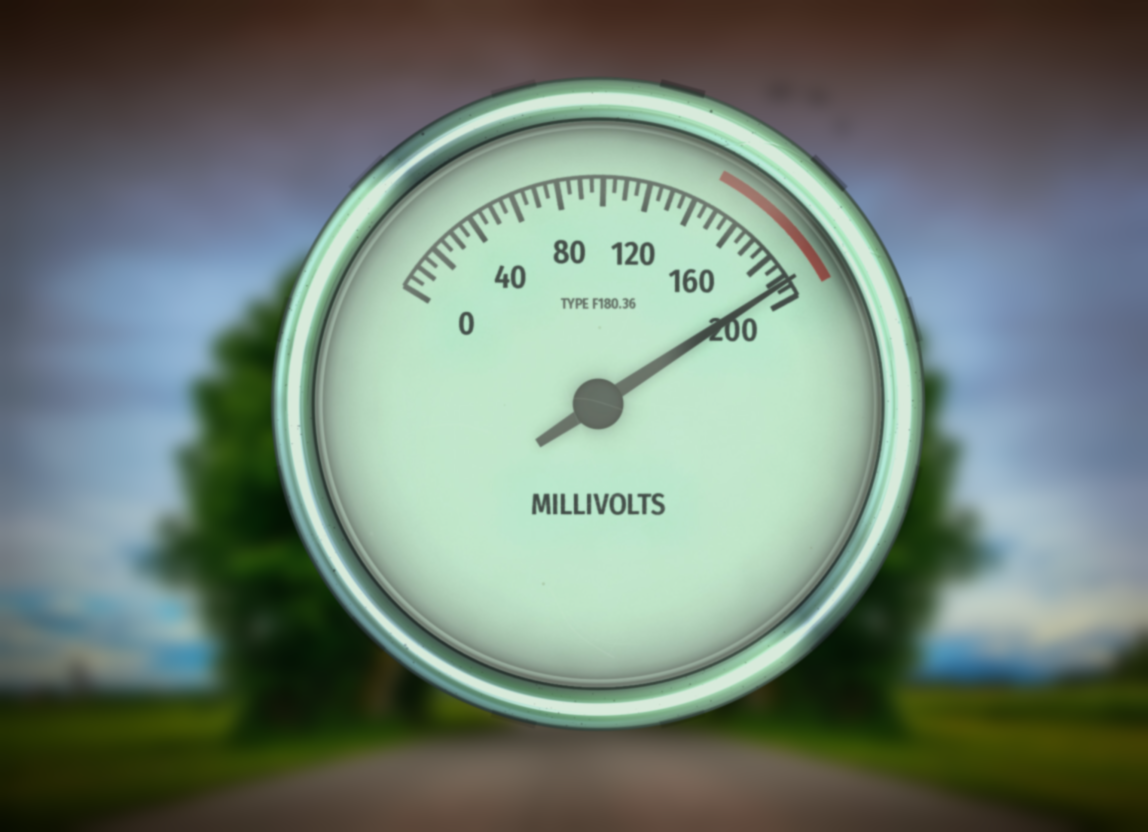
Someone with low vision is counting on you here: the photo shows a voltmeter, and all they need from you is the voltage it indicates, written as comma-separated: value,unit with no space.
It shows 192.5,mV
